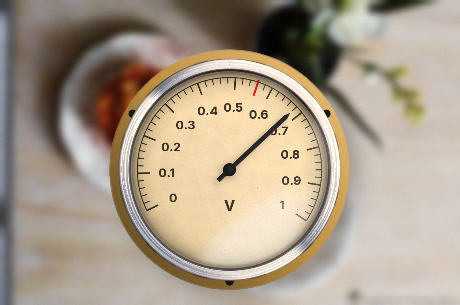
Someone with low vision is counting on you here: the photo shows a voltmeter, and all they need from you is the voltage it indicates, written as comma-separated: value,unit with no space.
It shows 0.68,V
